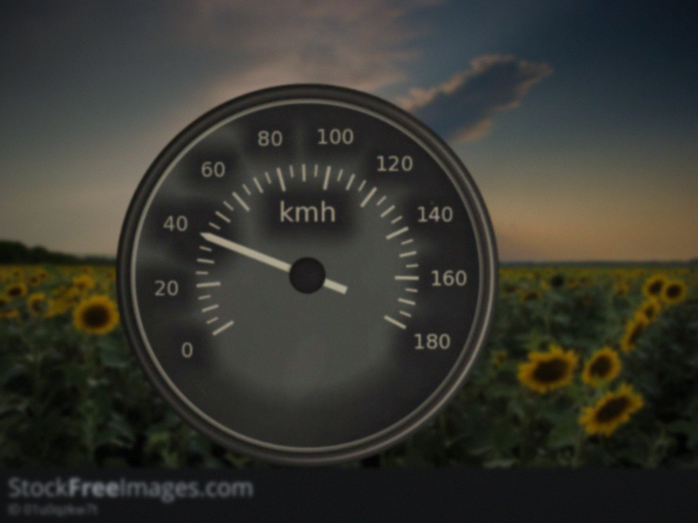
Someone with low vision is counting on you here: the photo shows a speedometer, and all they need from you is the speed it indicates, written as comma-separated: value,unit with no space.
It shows 40,km/h
